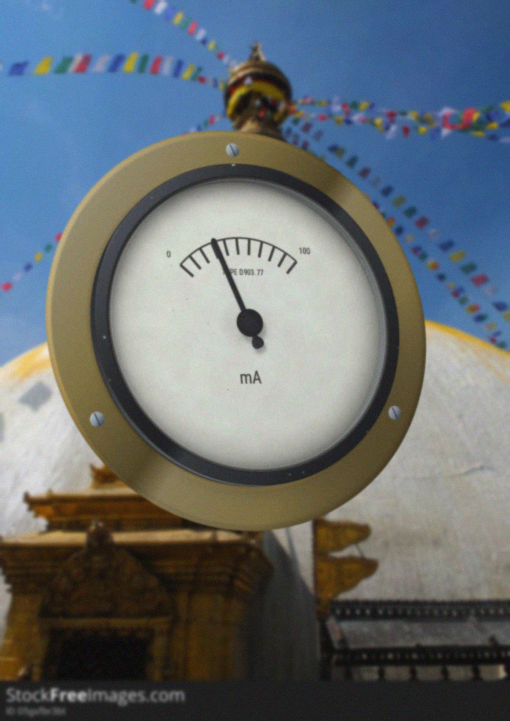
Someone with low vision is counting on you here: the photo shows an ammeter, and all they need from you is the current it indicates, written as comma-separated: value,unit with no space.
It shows 30,mA
